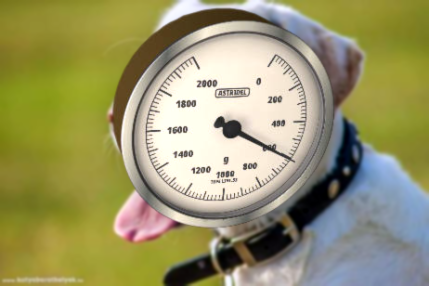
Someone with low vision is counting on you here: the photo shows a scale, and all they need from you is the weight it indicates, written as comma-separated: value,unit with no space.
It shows 600,g
